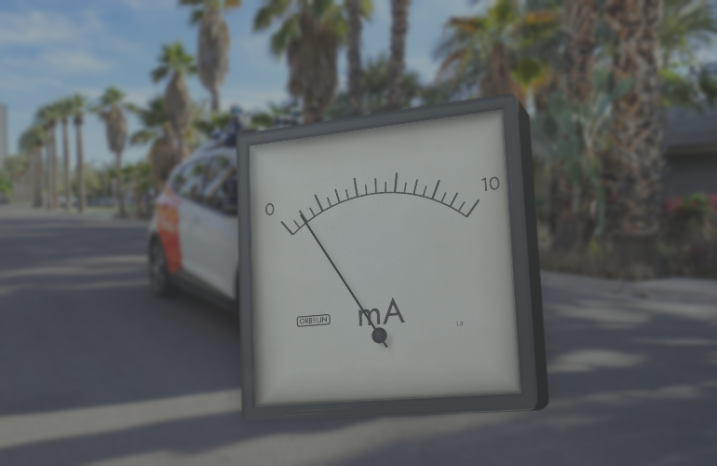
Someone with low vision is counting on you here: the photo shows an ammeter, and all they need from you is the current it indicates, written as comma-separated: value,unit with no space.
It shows 1,mA
